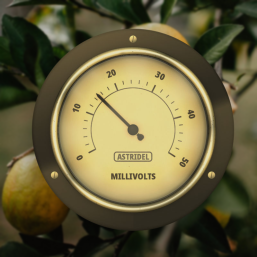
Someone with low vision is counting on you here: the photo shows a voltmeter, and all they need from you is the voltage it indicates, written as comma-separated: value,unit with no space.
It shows 15,mV
